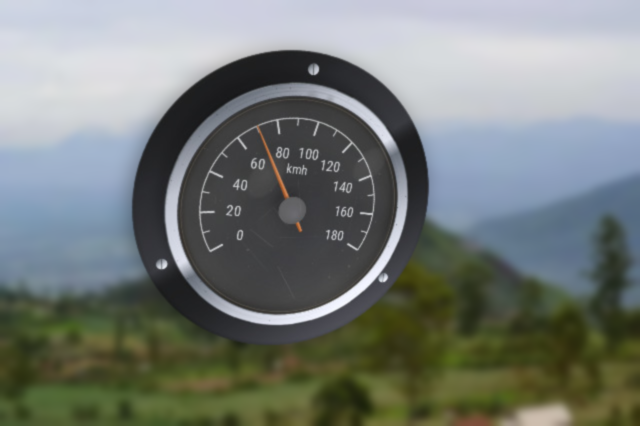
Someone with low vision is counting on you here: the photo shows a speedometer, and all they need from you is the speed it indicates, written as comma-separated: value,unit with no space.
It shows 70,km/h
